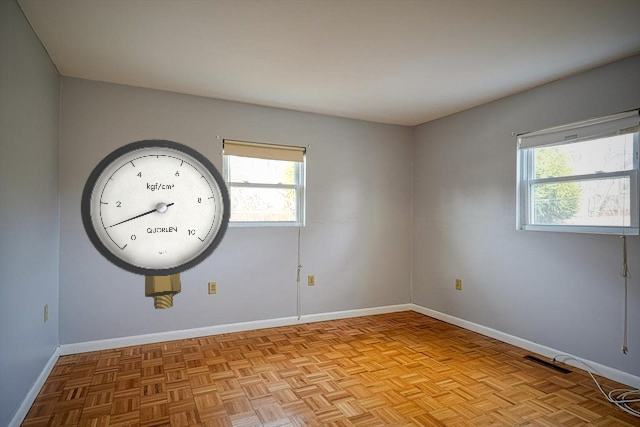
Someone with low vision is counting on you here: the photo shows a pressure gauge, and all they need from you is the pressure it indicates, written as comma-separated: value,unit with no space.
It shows 1,kg/cm²
